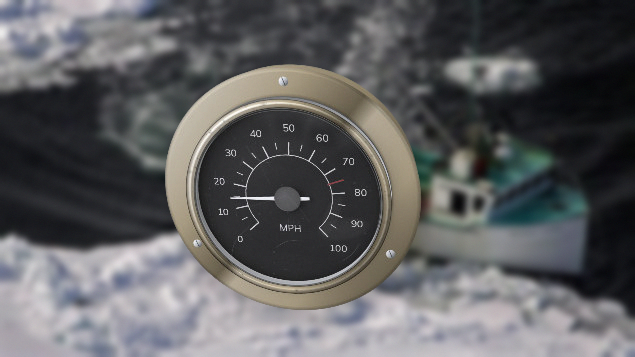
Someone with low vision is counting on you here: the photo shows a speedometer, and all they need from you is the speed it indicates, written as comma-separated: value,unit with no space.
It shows 15,mph
